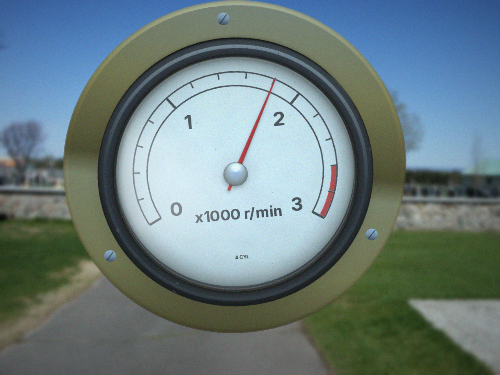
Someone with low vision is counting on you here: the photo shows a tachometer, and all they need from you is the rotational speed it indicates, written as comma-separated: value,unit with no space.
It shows 1800,rpm
